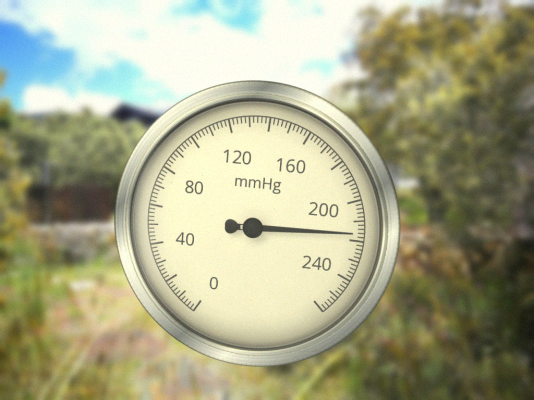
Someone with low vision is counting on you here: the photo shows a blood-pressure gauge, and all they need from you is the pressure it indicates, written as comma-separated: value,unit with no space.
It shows 216,mmHg
